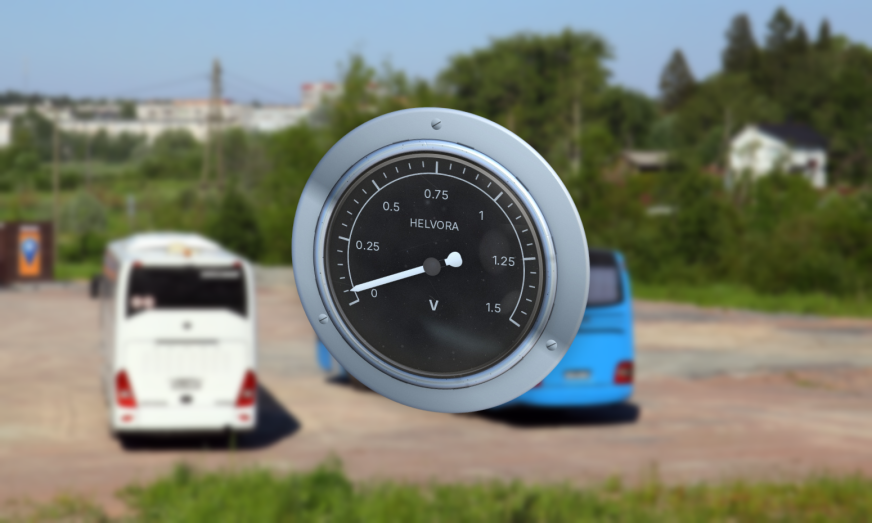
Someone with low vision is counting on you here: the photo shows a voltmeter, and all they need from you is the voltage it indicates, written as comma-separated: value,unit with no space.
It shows 0.05,V
